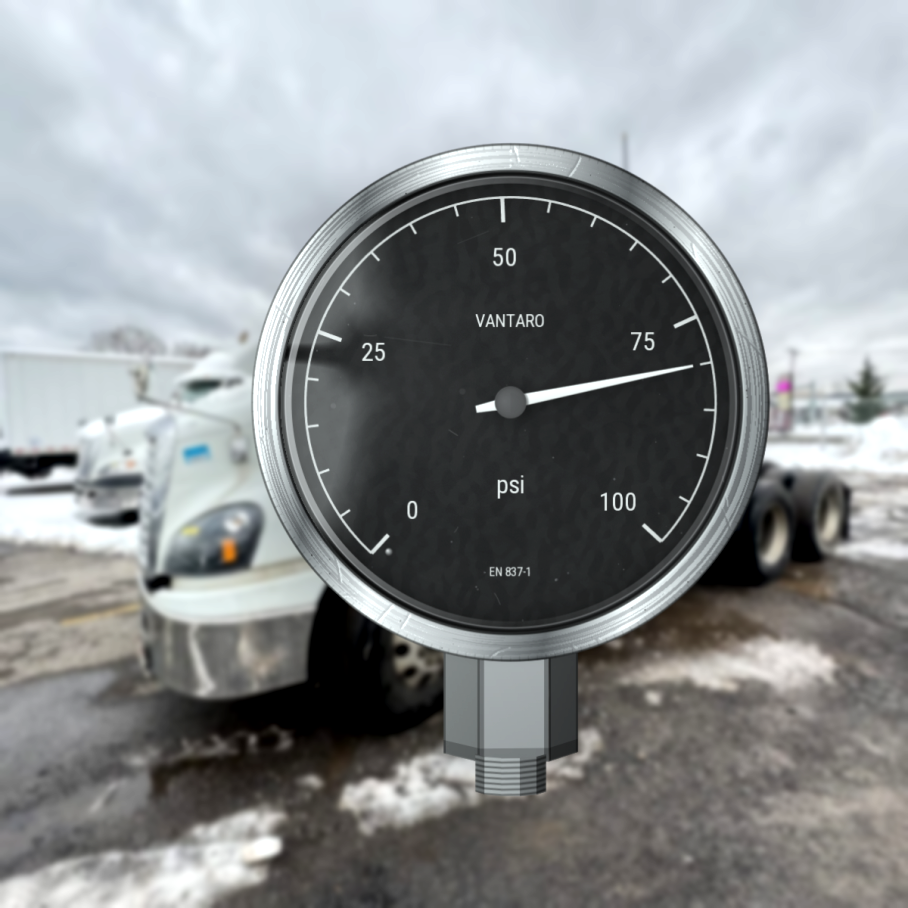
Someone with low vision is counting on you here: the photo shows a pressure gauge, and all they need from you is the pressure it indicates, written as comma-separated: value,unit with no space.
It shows 80,psi
